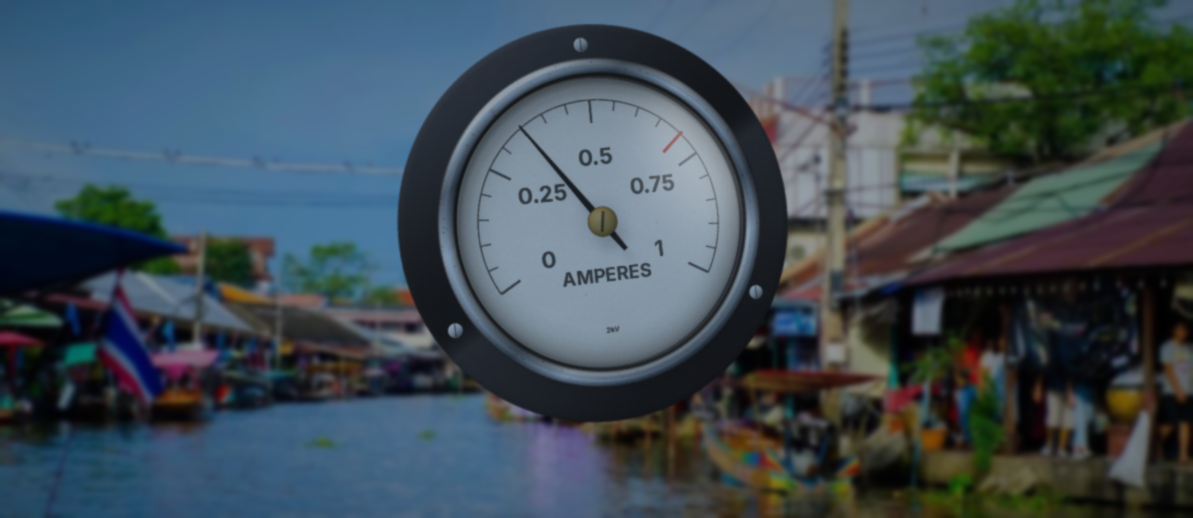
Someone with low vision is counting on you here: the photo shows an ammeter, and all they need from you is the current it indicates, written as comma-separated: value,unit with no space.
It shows 0.35,A
